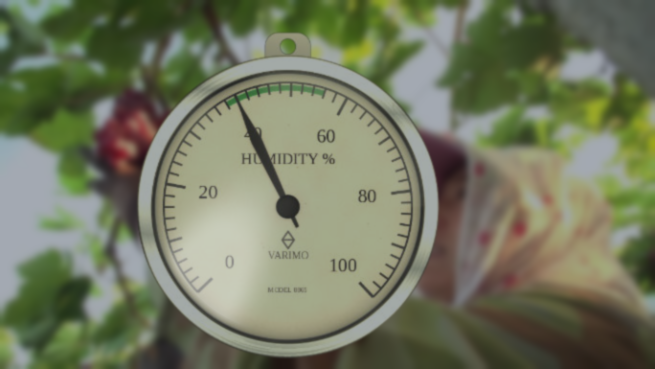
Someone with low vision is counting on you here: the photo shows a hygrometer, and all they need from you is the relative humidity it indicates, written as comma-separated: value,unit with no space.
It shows 40,%
